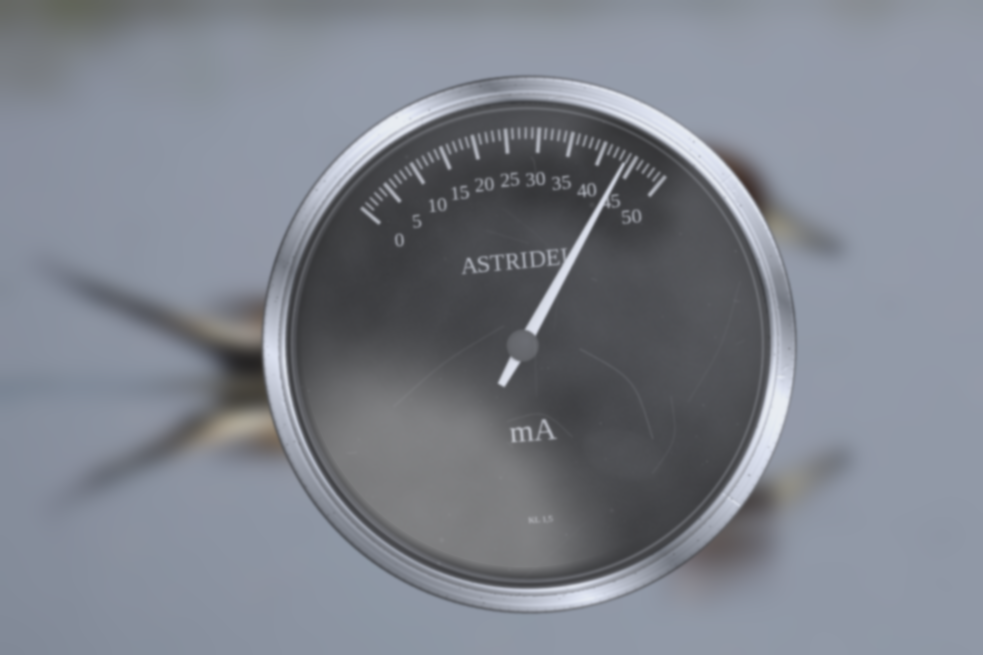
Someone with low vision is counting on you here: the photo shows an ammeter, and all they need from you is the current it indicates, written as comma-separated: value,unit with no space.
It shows 44,mA
